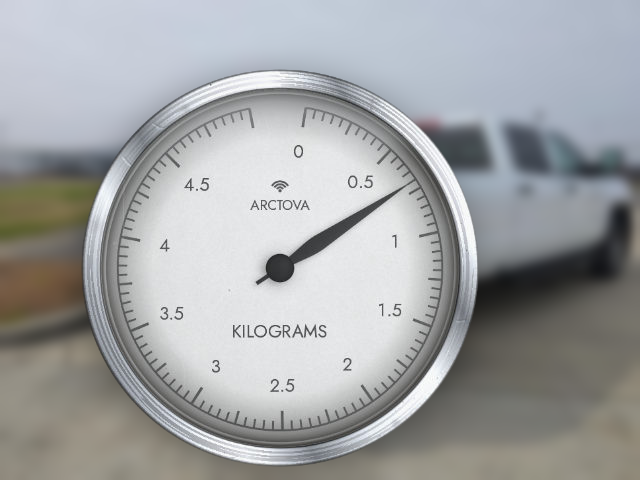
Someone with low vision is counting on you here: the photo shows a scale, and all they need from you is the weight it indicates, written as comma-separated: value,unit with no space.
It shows 0.7,kg
